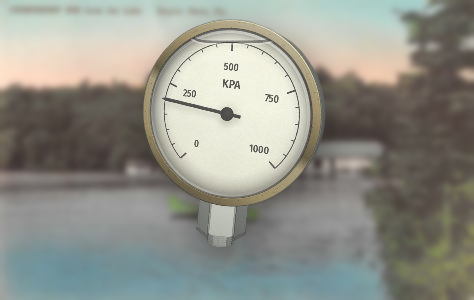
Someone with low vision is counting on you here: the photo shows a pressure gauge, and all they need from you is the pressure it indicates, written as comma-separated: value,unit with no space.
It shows 200,kPa
